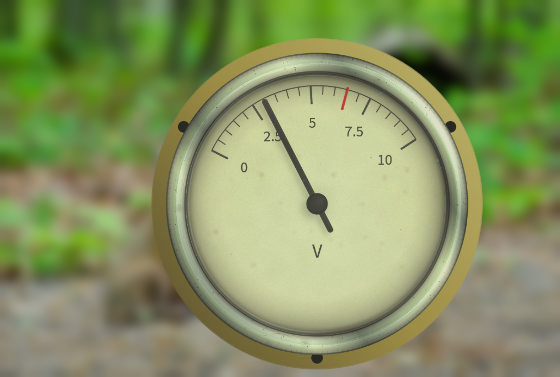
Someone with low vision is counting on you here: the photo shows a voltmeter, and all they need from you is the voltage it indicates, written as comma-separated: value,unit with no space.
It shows 3,V
